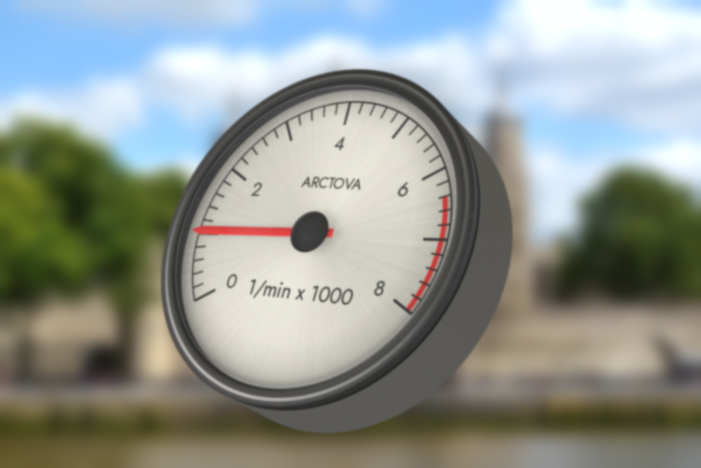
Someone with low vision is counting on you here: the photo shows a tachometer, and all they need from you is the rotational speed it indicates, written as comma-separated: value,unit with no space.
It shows 1000,rpm
